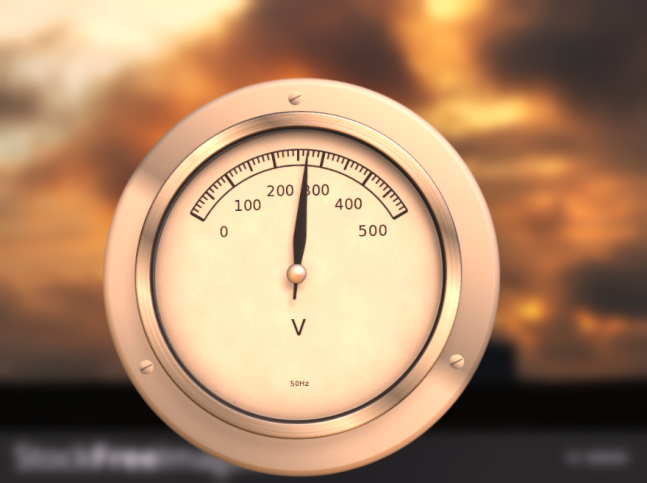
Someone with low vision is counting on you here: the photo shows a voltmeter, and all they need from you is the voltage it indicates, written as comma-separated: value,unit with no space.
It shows 270,V
